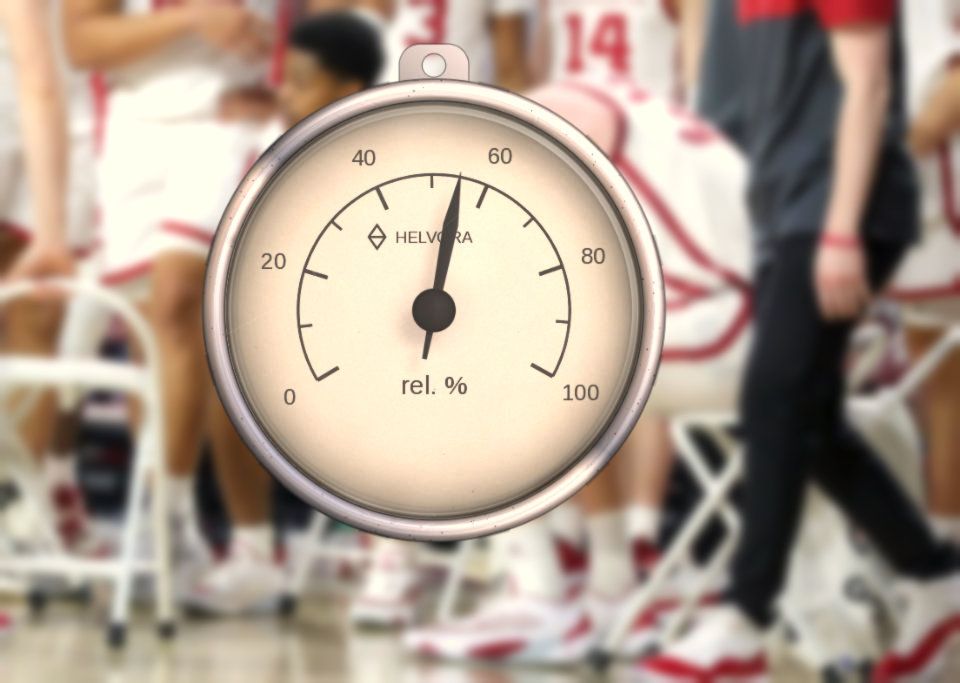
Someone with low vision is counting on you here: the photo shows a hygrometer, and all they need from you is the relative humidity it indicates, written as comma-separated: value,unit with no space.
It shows 55,%
